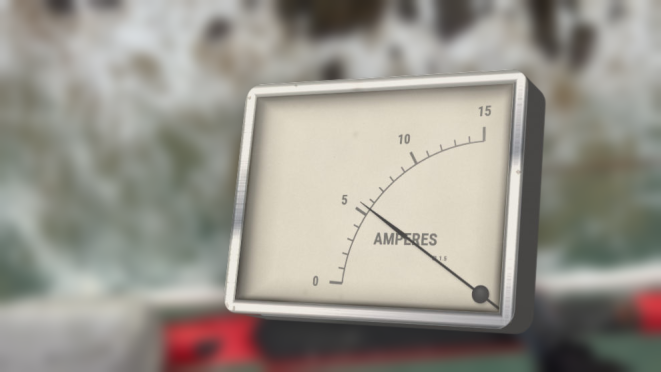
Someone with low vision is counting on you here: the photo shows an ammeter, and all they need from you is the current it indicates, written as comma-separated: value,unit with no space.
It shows 5.5,A
